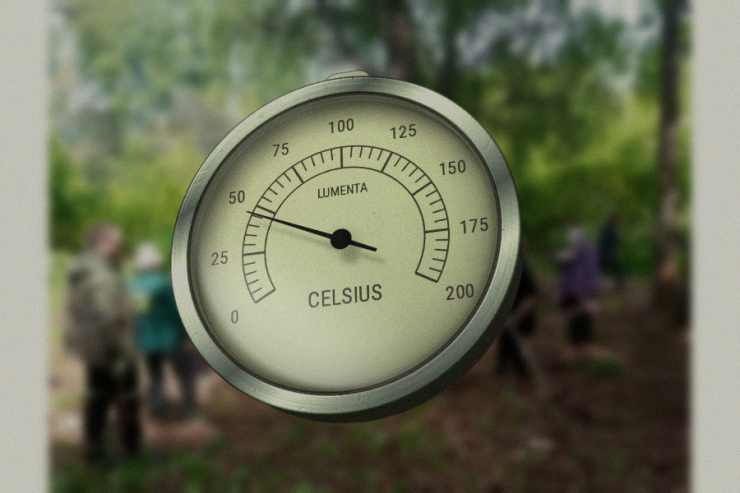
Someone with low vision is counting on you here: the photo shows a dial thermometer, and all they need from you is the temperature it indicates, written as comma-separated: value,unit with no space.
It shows 45,°C
